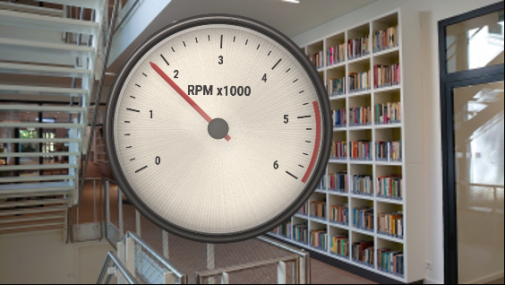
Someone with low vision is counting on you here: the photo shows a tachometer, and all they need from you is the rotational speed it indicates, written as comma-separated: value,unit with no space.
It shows 1800,rpm
